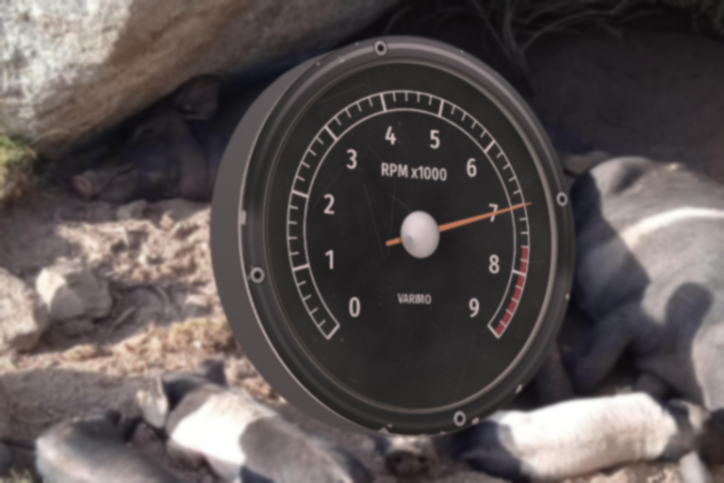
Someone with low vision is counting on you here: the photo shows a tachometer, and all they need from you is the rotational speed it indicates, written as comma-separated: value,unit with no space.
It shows 7000,rpm
